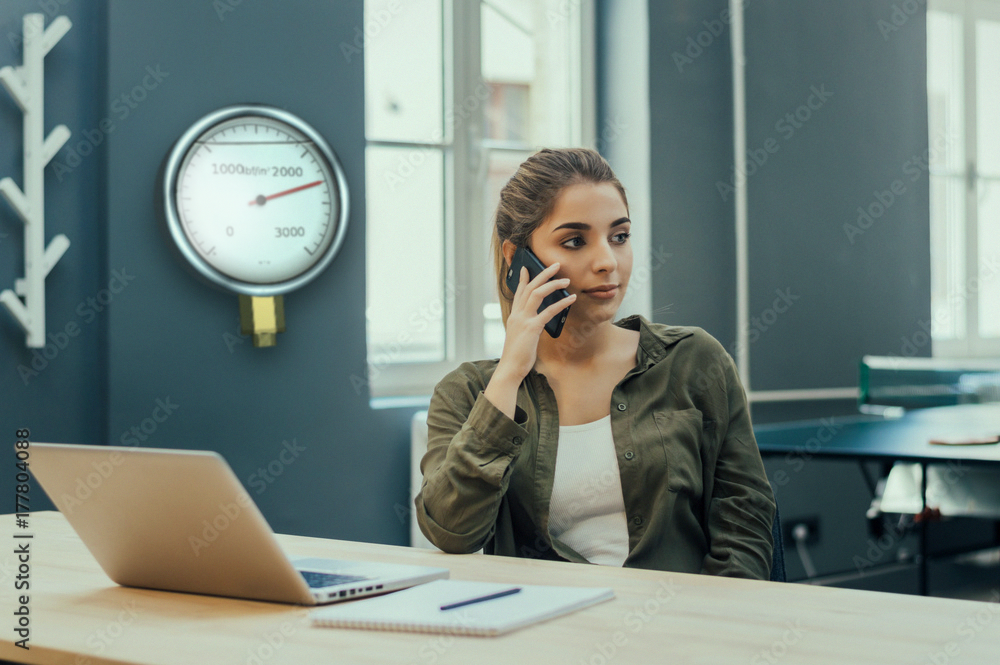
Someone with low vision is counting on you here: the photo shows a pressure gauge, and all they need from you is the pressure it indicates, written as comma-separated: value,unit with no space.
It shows 2300,psi
